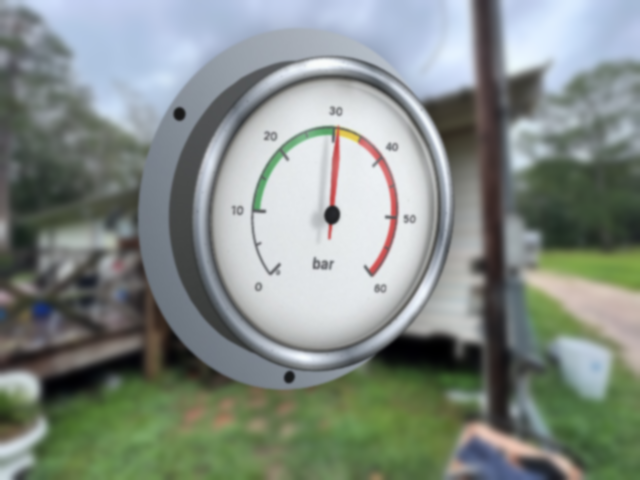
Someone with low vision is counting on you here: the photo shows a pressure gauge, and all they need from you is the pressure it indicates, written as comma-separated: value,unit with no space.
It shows 30,bar
